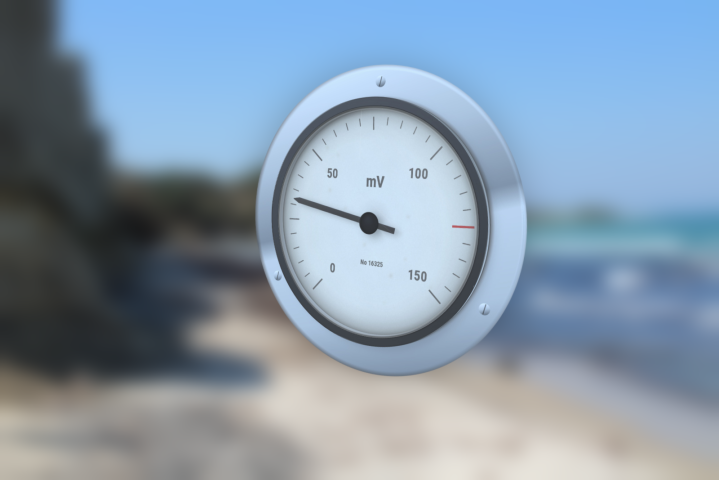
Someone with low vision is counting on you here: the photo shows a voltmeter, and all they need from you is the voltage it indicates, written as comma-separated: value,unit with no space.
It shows 32.5,mV
